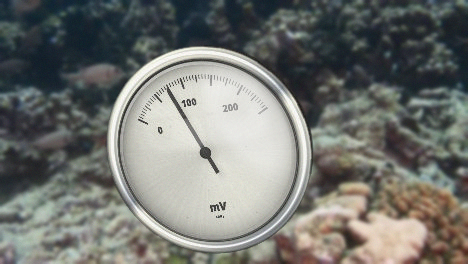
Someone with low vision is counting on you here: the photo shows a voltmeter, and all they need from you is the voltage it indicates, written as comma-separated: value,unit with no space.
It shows 75,mV
